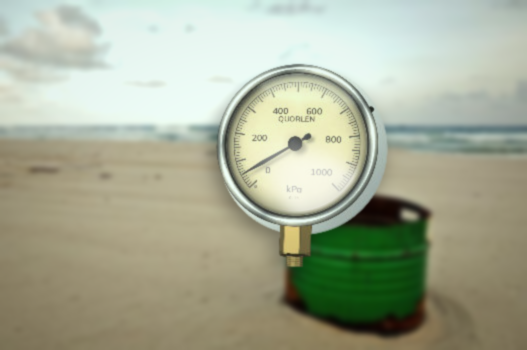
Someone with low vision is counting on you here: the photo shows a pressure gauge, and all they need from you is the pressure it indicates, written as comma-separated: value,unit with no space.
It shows 50,kPa
